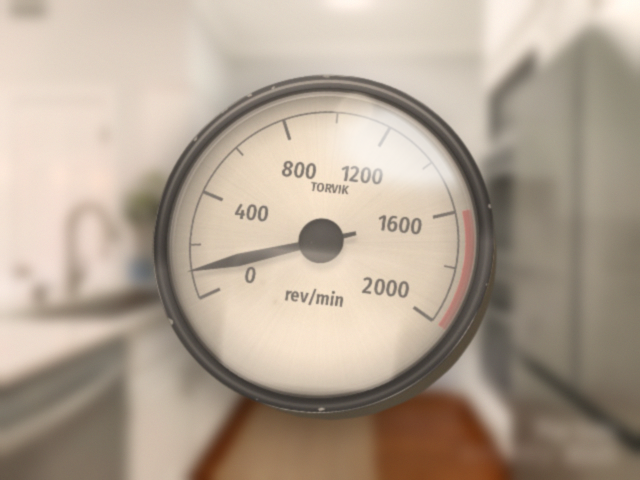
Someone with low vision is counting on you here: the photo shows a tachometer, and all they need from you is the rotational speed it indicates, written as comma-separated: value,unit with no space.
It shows 100,rpm
